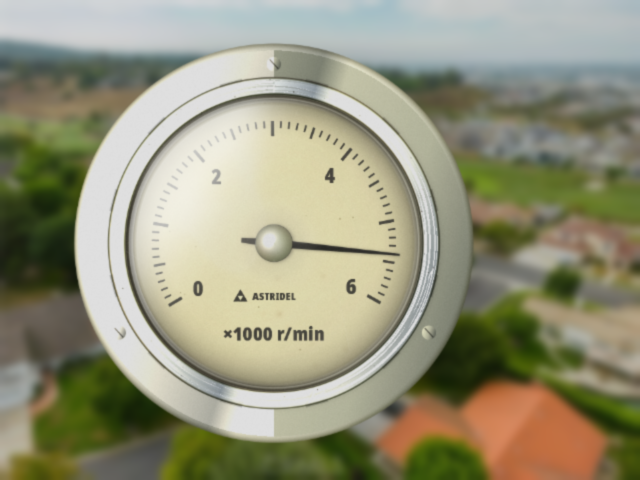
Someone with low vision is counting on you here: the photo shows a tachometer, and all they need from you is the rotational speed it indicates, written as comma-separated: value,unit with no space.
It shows 5400,rpm
